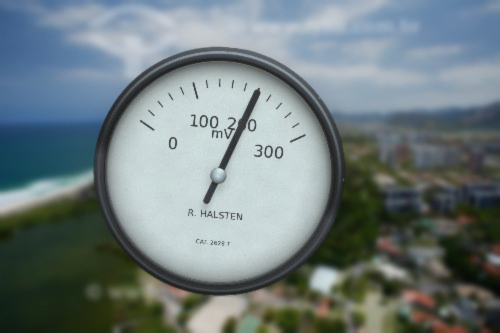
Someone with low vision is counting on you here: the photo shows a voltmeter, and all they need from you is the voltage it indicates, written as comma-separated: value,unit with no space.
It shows 200,mV
